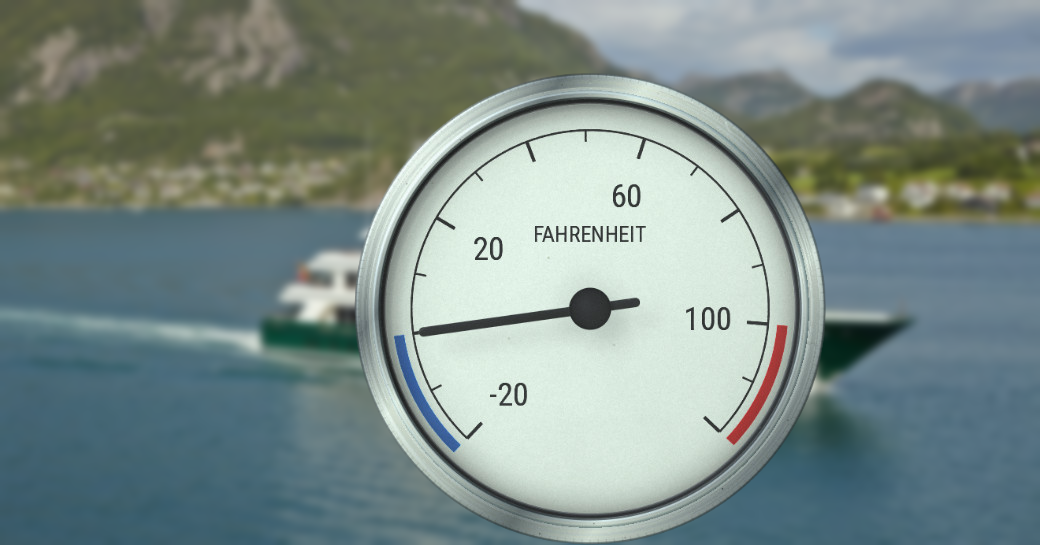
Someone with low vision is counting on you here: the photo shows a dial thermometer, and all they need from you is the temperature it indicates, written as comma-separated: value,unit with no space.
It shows 0,°F
